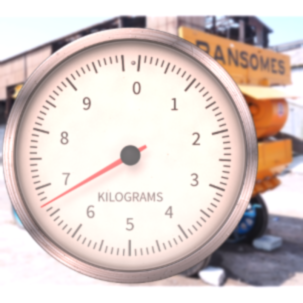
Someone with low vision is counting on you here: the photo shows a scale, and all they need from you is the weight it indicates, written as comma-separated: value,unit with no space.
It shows 6.7,kg
